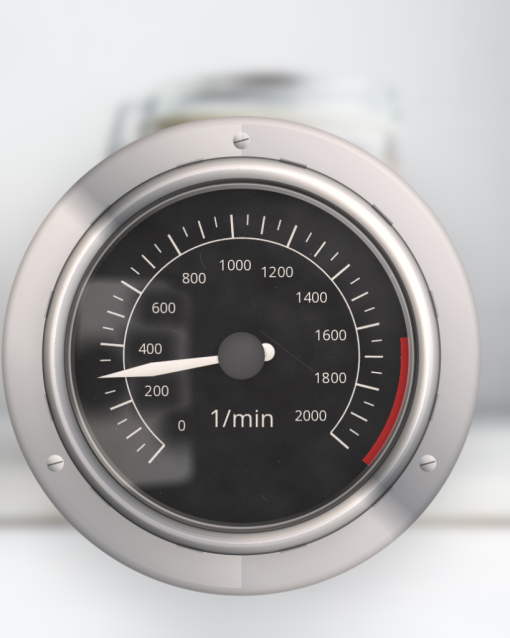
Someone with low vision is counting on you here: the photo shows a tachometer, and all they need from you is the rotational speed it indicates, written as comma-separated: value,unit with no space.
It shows 300,rpm
